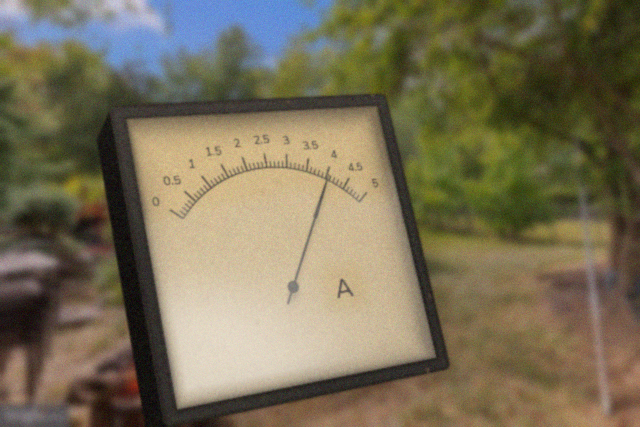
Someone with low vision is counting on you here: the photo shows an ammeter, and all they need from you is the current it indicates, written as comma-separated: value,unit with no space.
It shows 4,A
